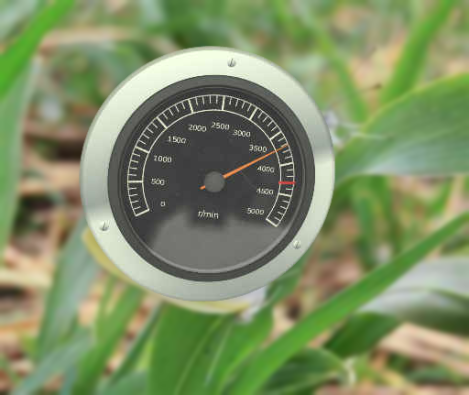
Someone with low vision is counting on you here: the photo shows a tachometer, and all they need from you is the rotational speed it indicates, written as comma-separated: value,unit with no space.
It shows 3700,rpm
